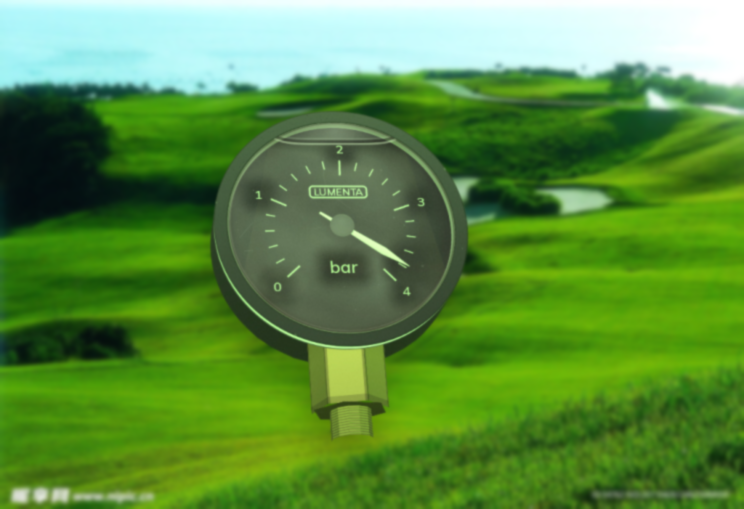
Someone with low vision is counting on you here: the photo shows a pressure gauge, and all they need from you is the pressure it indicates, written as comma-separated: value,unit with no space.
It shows 3.8,bar
